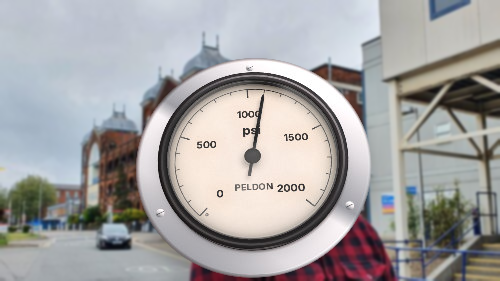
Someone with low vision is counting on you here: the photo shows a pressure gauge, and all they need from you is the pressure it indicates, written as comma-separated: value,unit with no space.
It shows 1100,psi
